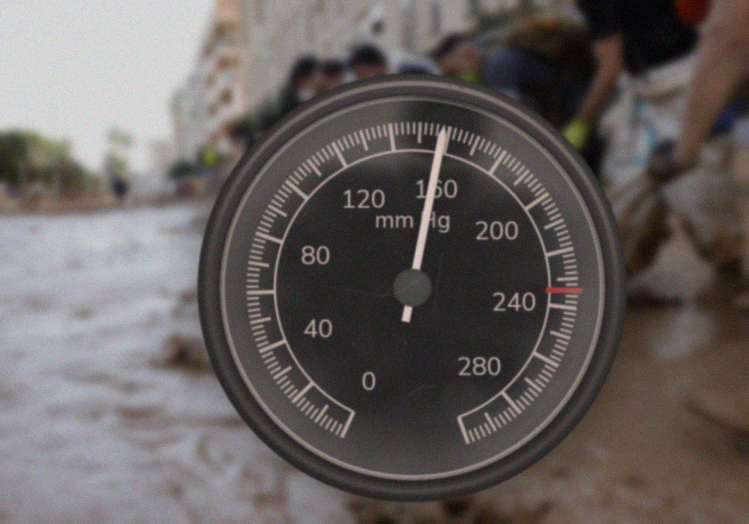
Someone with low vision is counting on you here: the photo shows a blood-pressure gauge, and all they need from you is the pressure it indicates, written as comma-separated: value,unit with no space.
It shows 158,mmHg
